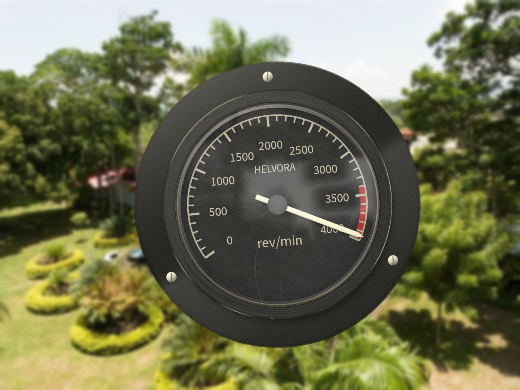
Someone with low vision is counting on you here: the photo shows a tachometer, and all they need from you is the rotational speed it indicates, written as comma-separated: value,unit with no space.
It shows 3950,rpm
